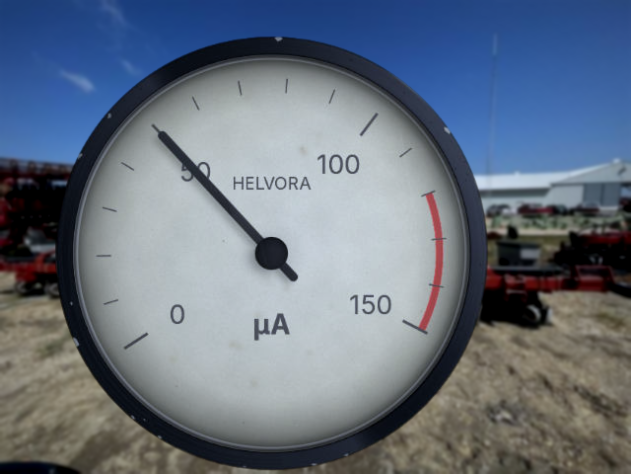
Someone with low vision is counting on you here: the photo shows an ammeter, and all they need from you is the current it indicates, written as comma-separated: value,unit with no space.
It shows 50,µA
